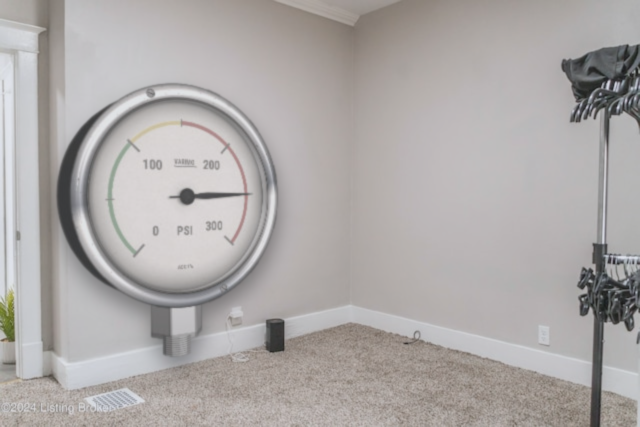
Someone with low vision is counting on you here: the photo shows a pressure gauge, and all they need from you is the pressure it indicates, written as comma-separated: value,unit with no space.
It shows 250,psi
